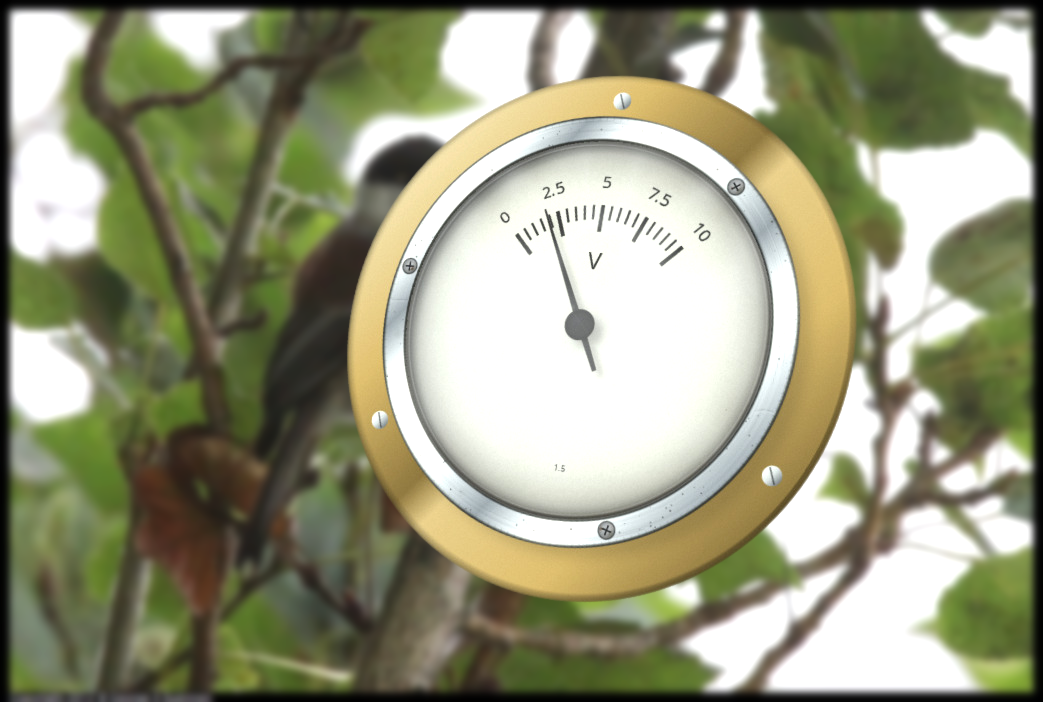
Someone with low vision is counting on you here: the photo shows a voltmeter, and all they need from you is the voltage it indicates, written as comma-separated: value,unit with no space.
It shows 2,V
